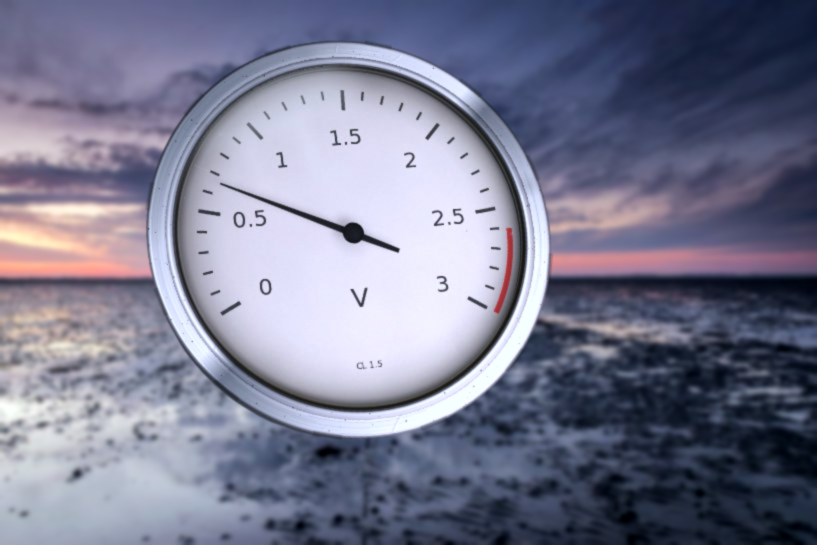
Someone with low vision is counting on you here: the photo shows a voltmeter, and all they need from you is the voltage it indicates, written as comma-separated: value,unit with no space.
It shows 0.65,V
